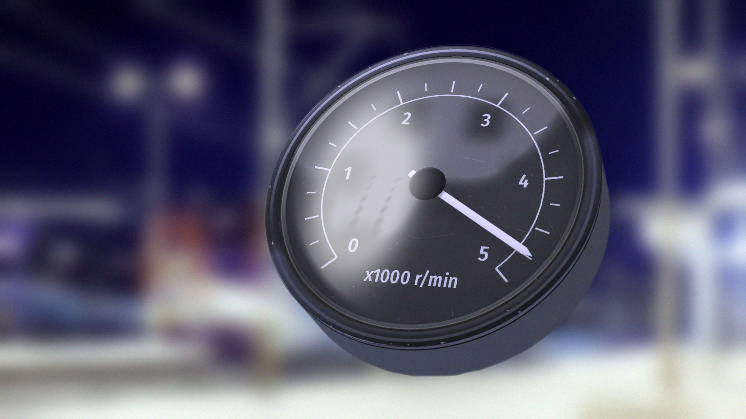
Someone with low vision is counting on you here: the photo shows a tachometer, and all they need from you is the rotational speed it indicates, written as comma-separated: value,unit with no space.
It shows 4750,rpm
